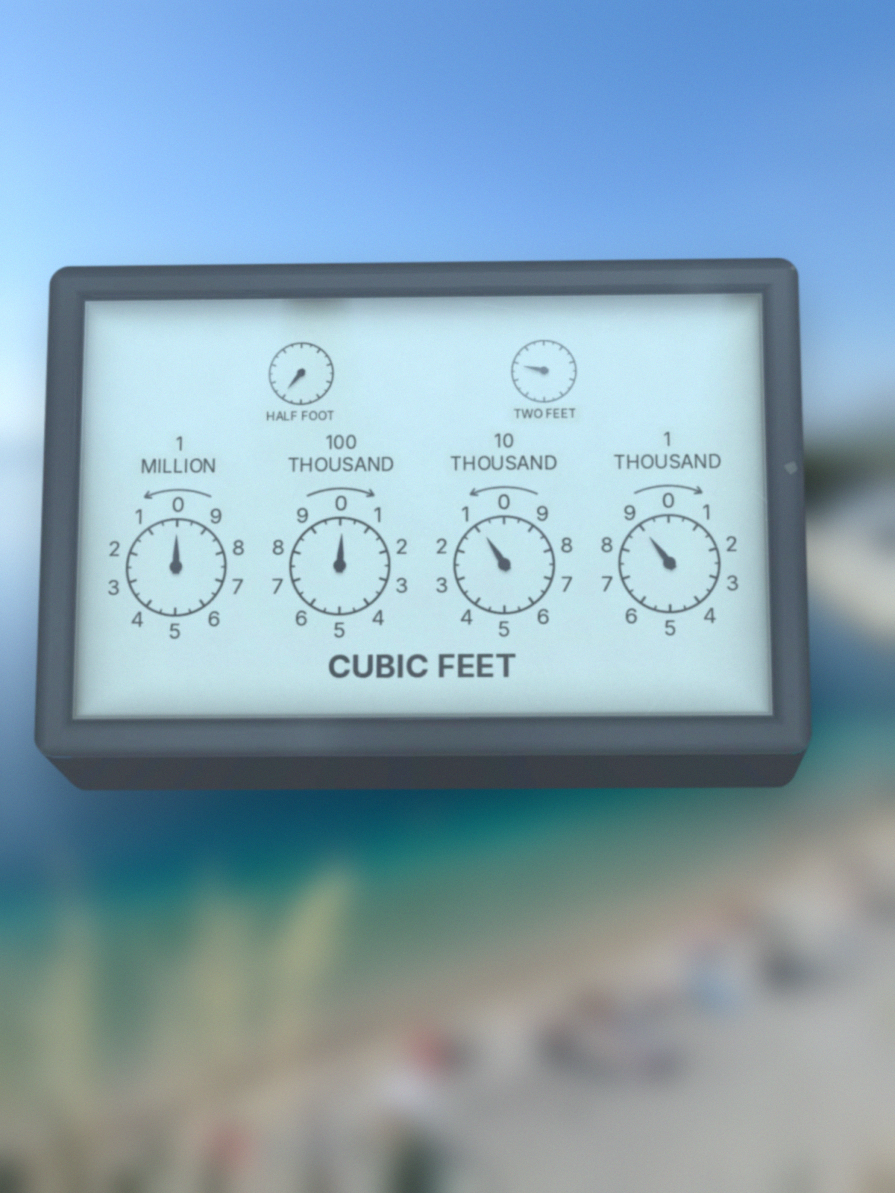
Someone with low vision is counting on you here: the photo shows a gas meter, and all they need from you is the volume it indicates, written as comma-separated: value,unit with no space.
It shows 900,ft³
